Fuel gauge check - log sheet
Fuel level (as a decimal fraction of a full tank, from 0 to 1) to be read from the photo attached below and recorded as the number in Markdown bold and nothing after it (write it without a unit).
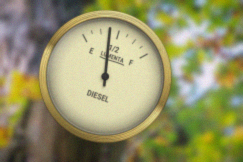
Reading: **0.375**
